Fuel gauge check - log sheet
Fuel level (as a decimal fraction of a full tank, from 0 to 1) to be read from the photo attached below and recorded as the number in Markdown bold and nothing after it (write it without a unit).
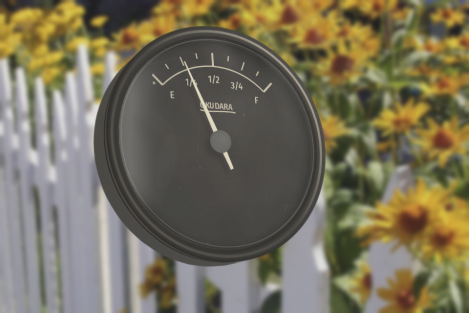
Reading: **0.25**
